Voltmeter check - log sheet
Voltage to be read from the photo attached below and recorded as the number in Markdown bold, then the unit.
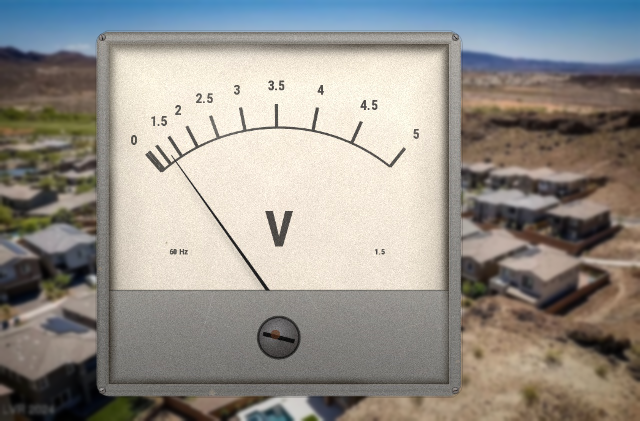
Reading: **1.25** V
